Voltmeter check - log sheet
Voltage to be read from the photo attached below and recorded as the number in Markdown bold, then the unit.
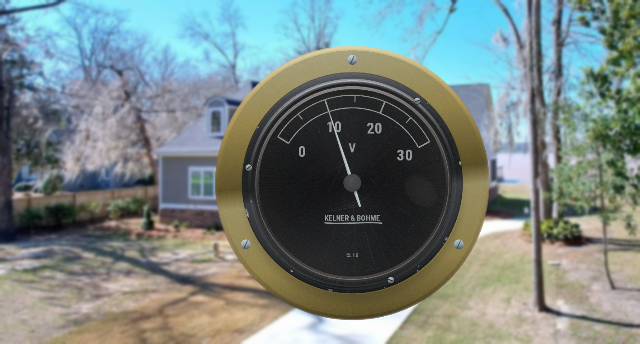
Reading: **10** V
